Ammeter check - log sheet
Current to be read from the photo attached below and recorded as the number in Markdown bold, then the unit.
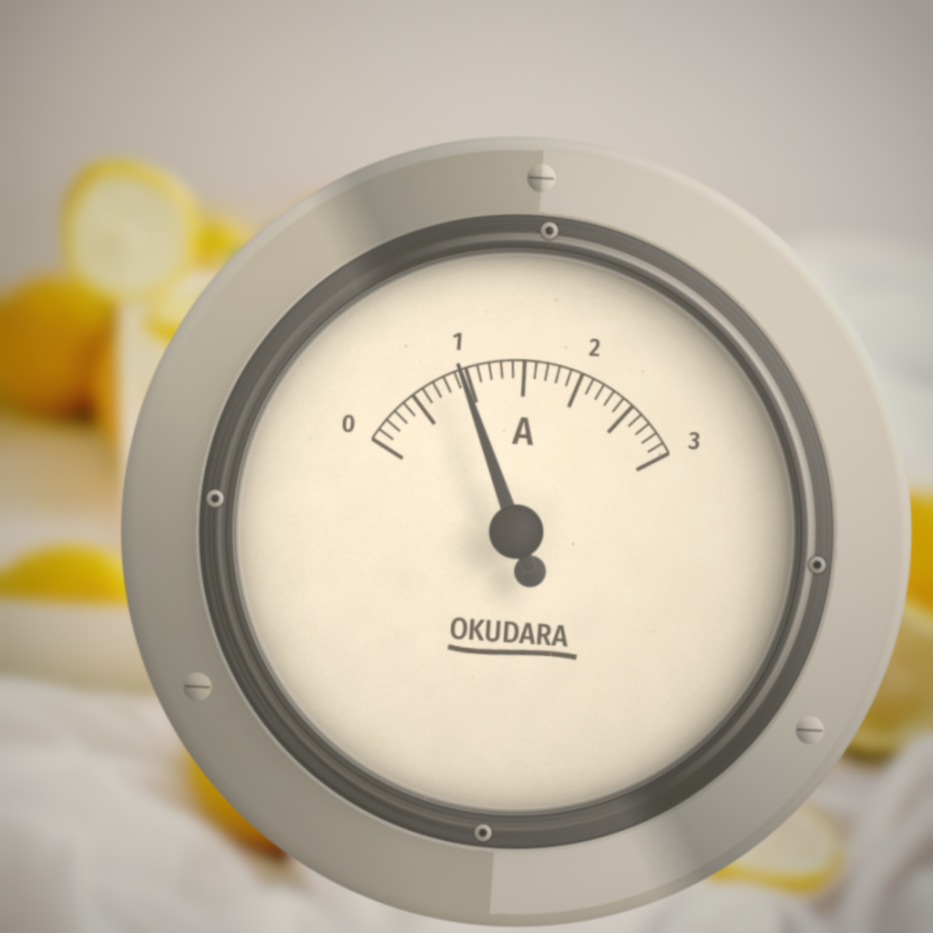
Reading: **0.95** A
